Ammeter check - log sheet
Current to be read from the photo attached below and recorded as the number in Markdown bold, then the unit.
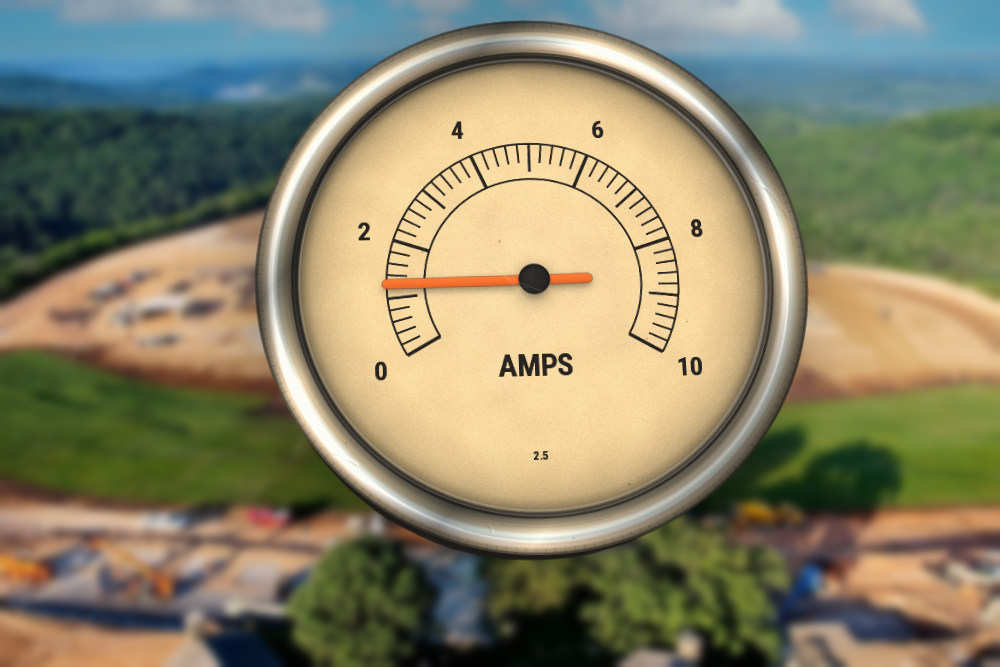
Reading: **1.2** A
